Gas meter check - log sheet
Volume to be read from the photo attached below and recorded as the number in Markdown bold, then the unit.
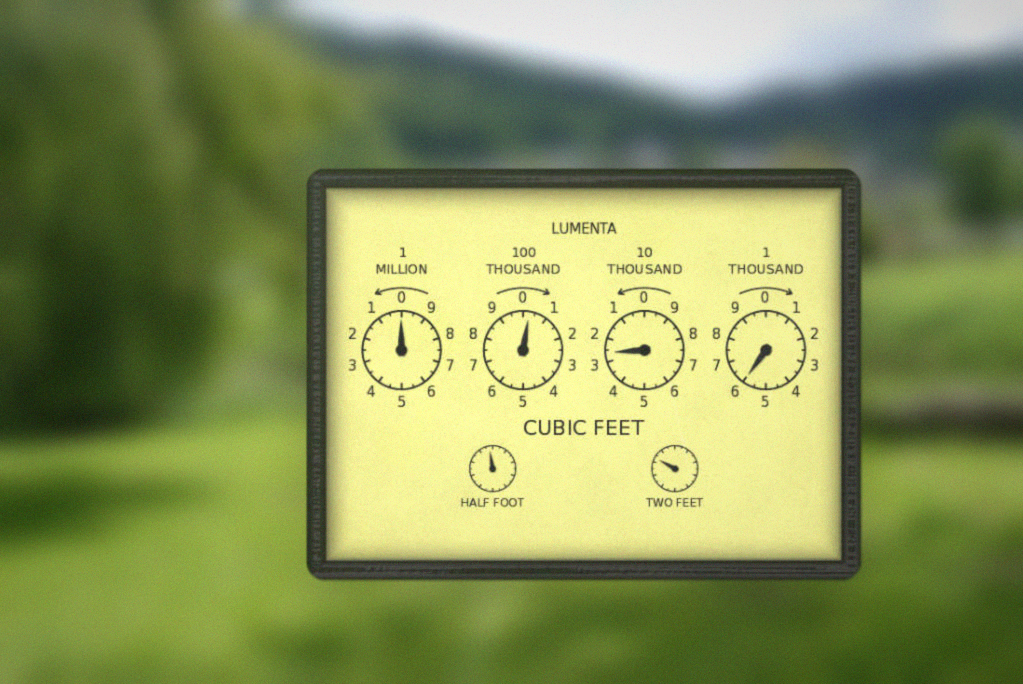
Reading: **2600** ft³
